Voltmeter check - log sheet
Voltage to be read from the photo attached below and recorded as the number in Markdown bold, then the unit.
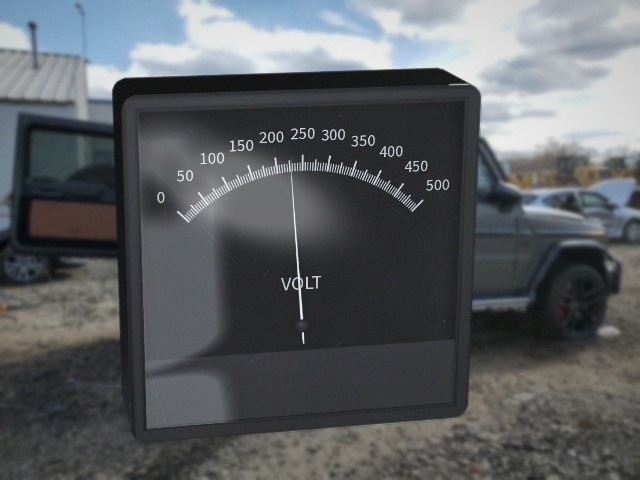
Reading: **225** V
